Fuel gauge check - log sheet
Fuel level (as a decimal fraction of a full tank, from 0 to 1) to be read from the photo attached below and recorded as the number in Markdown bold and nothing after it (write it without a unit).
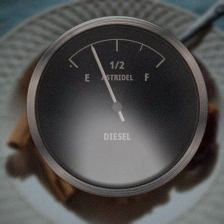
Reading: **0.25**
